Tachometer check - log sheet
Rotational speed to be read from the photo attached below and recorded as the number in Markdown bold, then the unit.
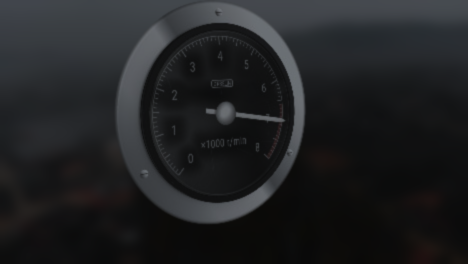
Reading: **7000** rpm
